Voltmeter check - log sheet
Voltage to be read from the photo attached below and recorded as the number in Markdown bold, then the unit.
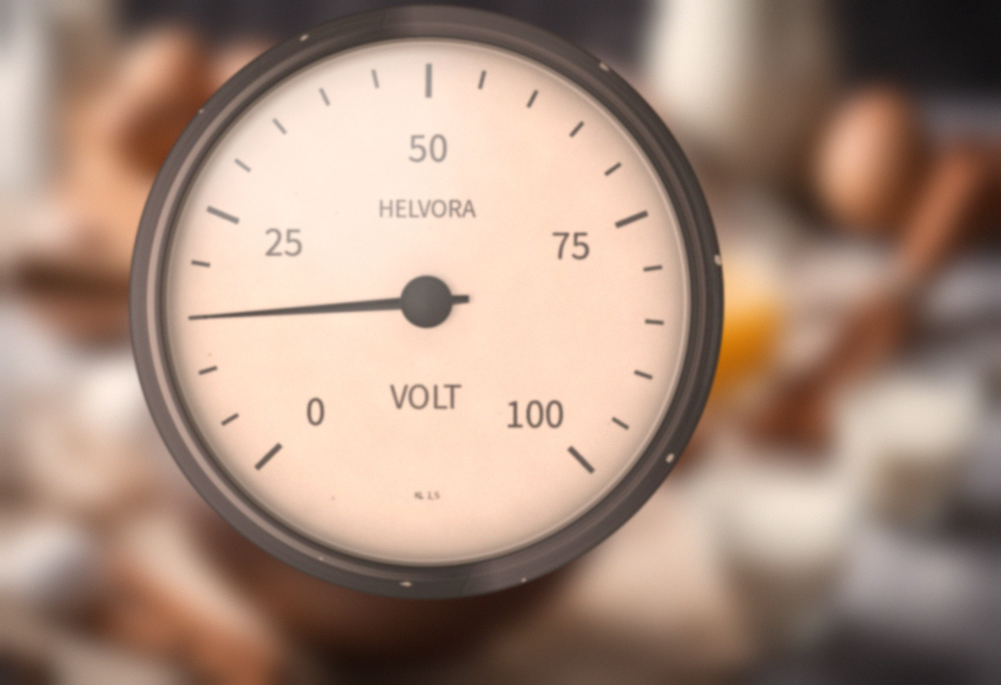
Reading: **15** V
